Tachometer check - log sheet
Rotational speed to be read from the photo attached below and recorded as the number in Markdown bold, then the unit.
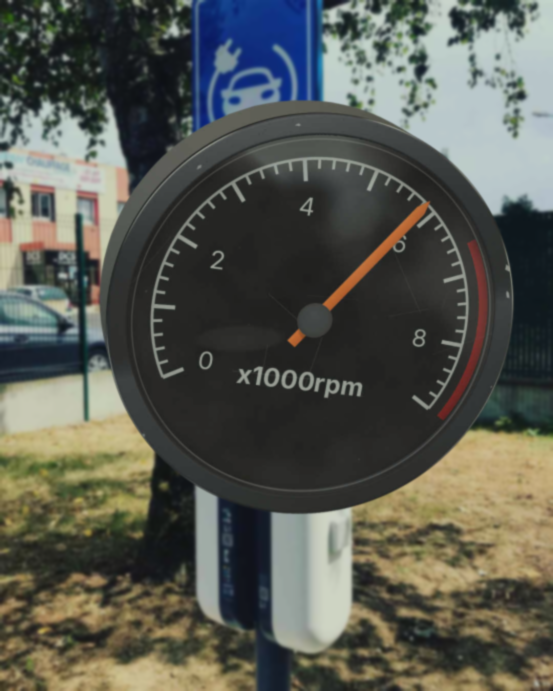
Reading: **5800** rpm
